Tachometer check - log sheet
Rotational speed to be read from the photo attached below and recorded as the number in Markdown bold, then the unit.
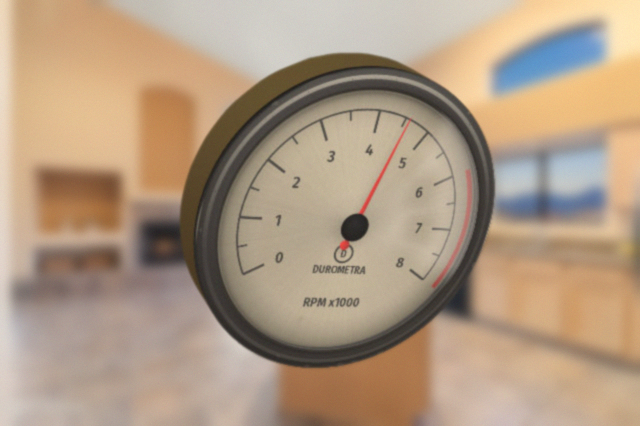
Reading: **4500** rpm
